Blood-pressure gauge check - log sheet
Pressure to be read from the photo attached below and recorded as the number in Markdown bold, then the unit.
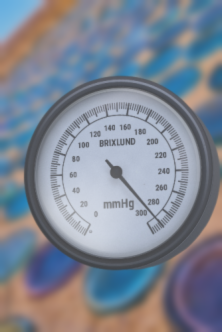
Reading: **290** mmHg
